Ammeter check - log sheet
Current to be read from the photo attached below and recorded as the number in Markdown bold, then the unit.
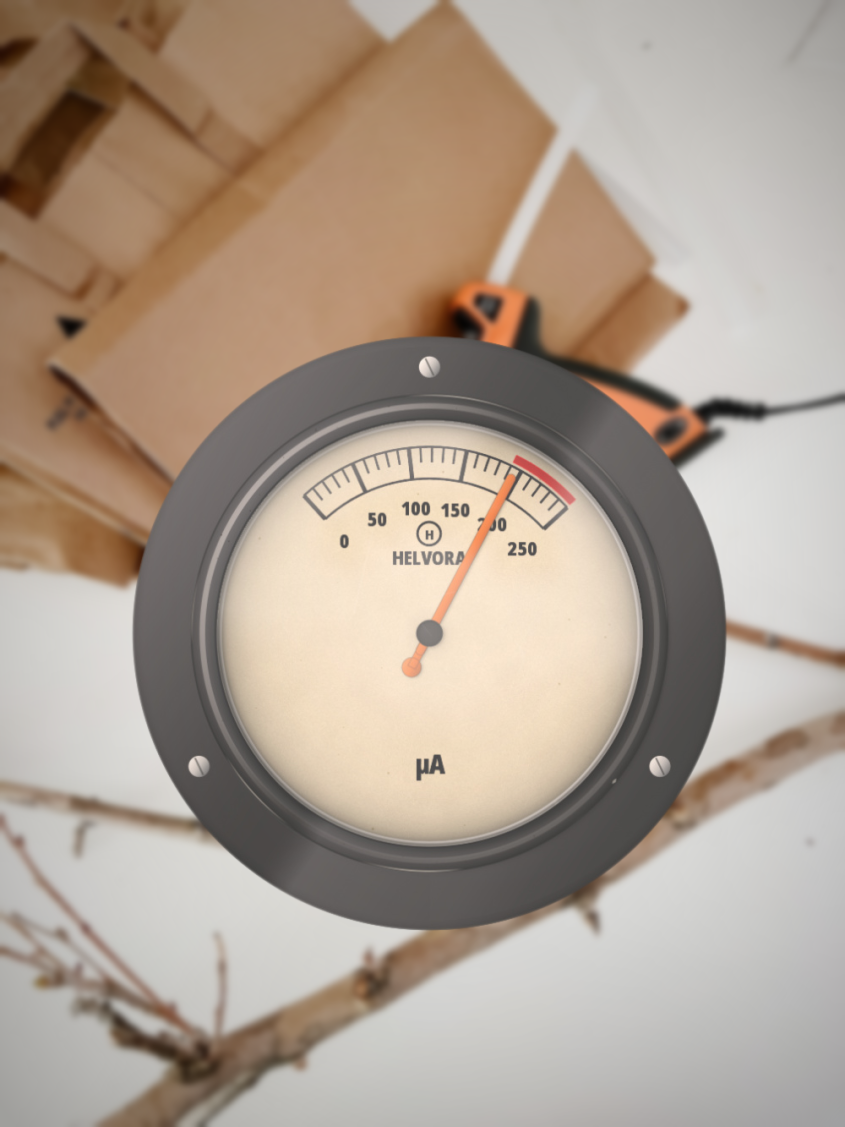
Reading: **195** µA
